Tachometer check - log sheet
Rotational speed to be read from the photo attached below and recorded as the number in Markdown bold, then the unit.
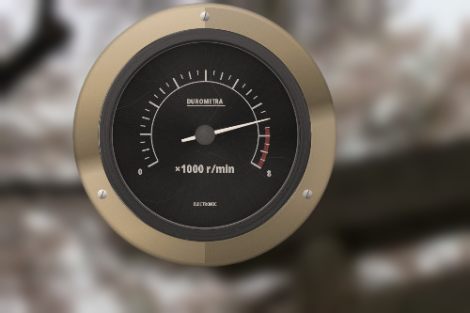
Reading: **6500** rpm
